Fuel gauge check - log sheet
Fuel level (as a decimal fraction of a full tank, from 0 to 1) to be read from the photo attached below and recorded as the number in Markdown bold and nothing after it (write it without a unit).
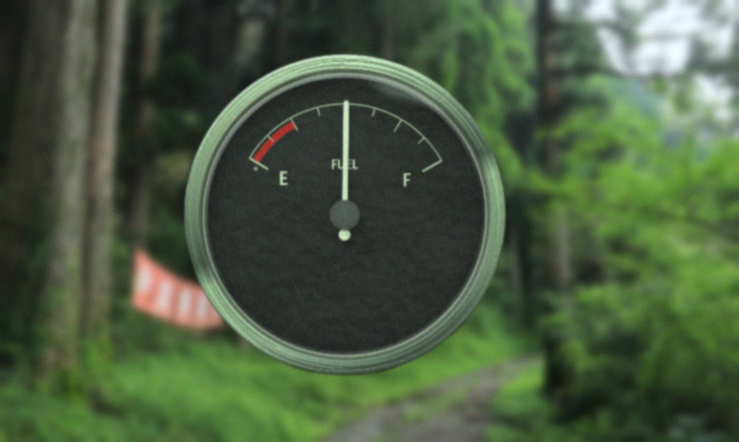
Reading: **0.5**
